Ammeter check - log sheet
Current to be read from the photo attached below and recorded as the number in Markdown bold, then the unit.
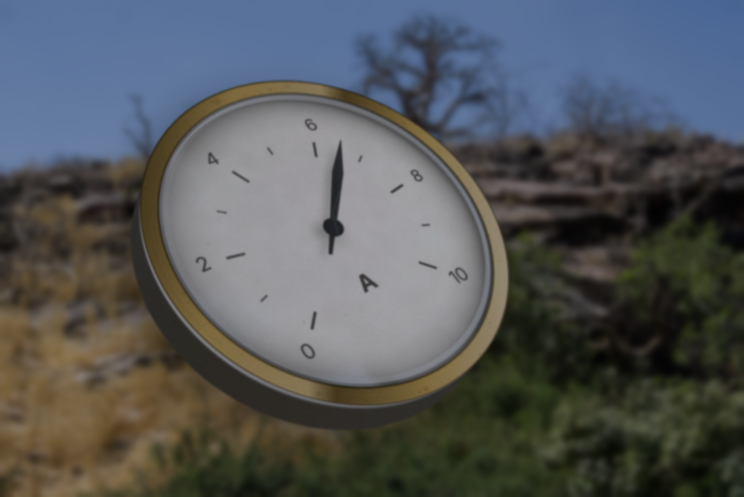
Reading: **6.5** A
